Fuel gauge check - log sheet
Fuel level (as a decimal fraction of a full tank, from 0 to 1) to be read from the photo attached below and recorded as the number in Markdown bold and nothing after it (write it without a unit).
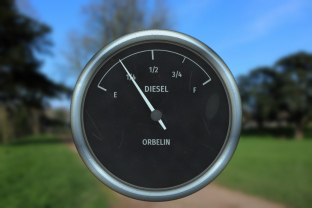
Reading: **0.25**
